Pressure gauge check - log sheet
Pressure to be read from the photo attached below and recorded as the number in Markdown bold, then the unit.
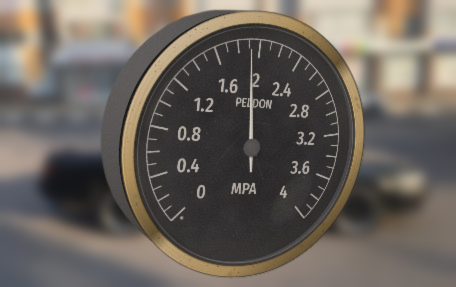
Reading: **1.9** MPa
